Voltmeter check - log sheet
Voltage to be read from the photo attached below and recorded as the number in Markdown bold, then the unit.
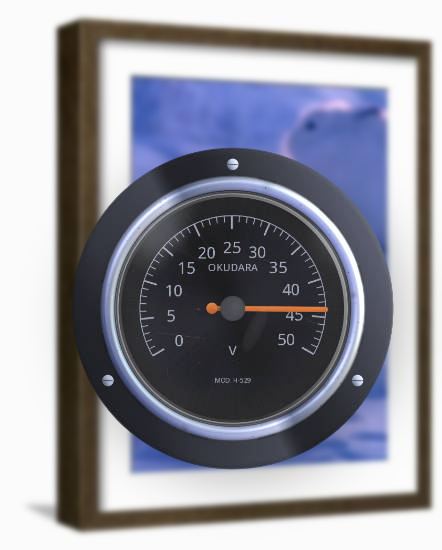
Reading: **44** V
